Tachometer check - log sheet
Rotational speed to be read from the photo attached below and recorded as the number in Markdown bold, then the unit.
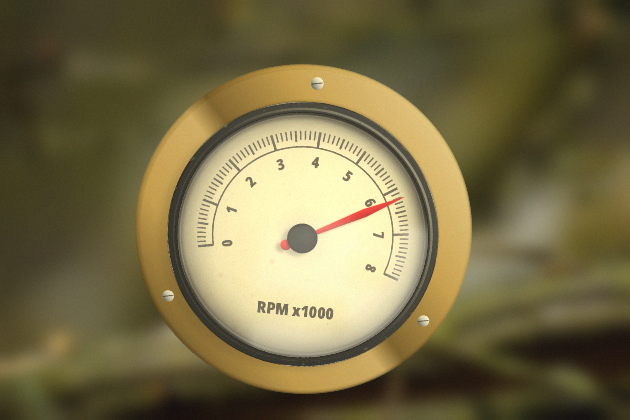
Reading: **6200** rpm
